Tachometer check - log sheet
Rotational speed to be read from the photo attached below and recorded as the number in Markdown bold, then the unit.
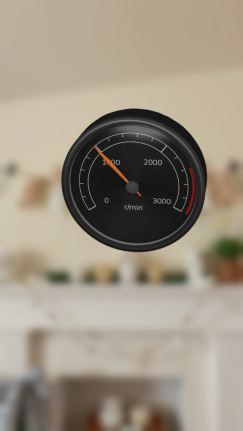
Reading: **1000** rpm
